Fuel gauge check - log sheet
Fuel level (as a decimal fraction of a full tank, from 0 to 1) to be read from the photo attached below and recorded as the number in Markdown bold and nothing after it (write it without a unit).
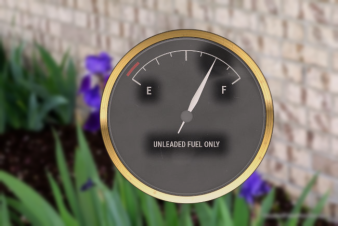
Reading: **0.75**
